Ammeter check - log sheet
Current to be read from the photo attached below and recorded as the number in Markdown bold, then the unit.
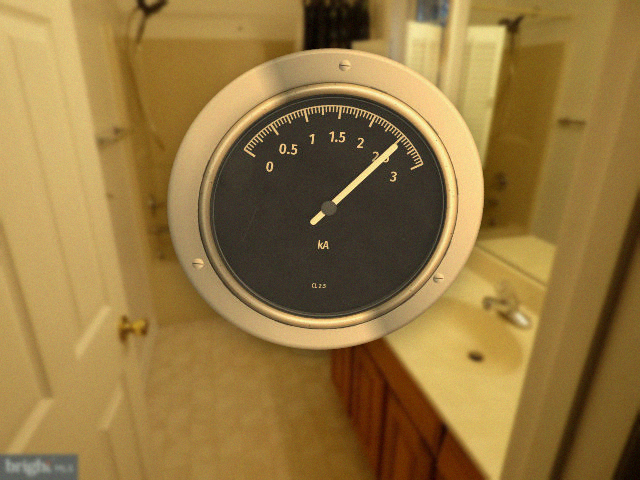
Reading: **2.5** kA
